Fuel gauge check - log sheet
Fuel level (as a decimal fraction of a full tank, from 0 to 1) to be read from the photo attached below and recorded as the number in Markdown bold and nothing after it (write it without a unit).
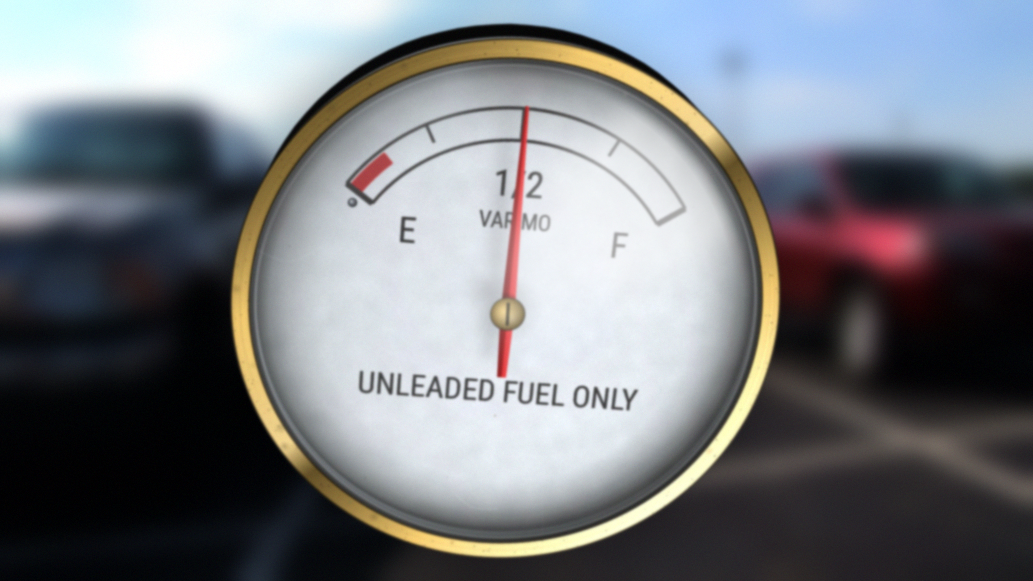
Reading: **0.5**
